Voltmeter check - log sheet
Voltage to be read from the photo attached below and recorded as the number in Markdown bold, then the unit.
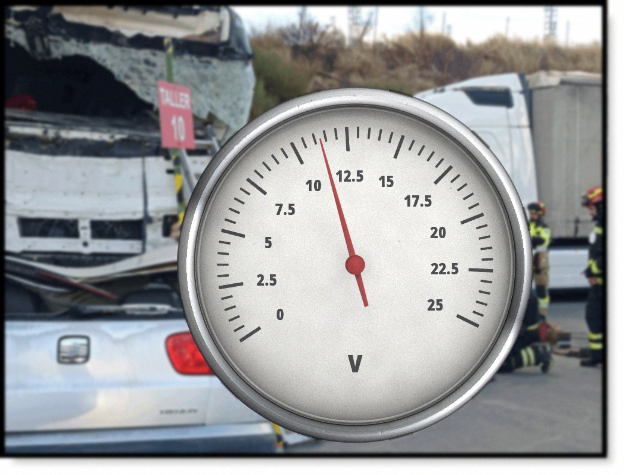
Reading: **11.25** V
